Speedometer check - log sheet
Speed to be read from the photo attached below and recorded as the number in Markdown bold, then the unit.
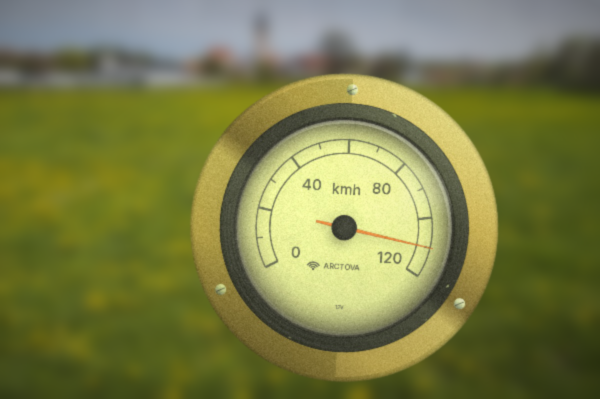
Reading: **110** km/h
